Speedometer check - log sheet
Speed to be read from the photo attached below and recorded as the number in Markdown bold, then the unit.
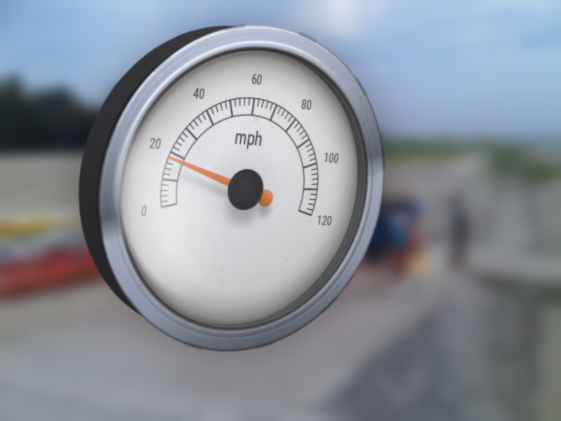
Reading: **18** mph
